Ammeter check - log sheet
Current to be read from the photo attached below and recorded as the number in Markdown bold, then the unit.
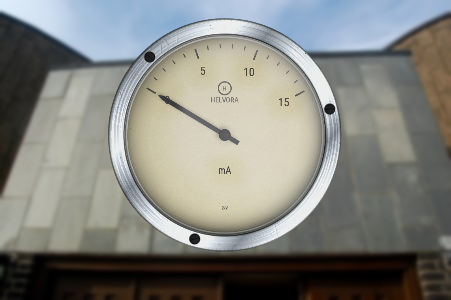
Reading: **0** mA
